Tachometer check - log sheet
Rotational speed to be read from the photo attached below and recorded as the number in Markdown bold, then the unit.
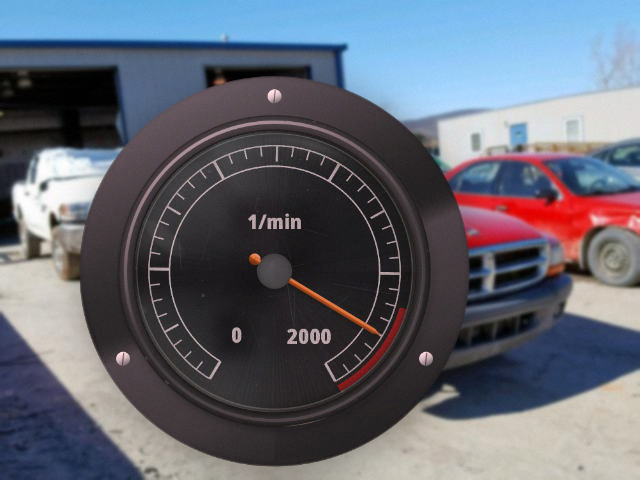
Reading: **1800** rpm
